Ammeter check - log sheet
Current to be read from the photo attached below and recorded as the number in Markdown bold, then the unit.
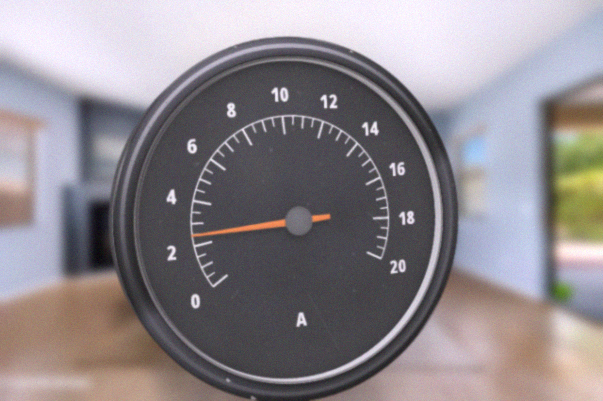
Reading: **2.5** A
